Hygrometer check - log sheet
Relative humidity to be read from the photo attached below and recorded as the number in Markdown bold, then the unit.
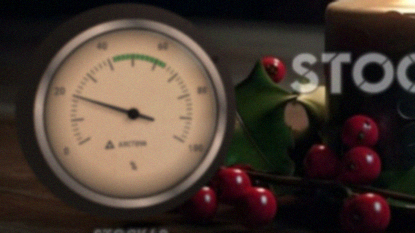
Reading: **20** %
